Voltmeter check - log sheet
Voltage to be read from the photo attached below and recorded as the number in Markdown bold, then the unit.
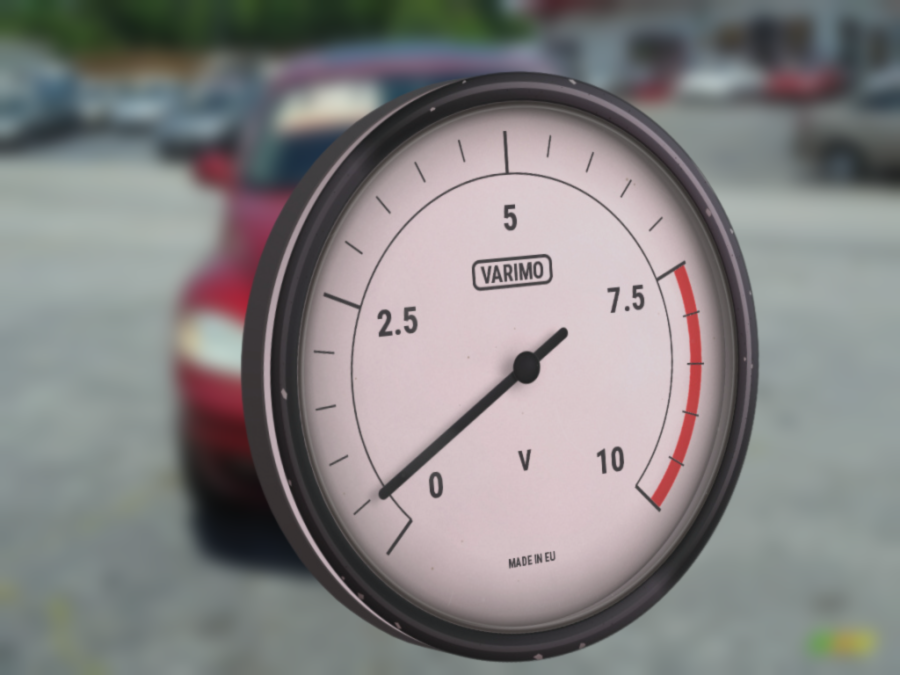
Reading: **0.5** V
